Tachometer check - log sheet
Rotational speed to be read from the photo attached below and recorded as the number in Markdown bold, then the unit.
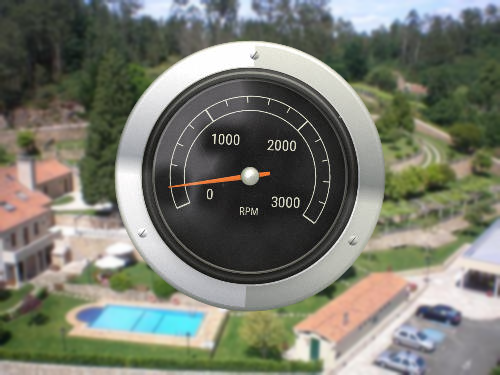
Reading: **200** rpm
